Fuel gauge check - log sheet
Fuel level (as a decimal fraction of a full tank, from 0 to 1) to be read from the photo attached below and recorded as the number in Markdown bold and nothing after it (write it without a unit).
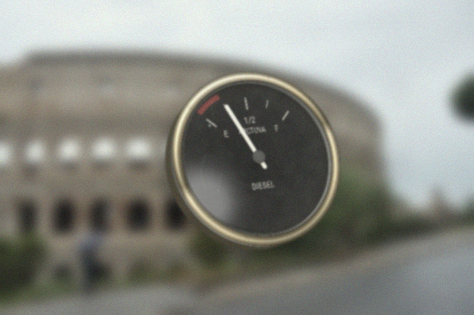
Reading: **0.25**
